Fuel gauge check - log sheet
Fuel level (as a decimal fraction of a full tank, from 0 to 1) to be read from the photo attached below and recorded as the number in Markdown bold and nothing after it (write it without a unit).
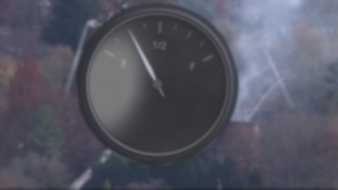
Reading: **0.25**
